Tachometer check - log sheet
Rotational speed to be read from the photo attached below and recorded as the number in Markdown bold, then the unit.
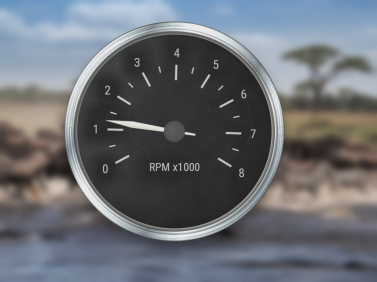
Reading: **1250** rpm
